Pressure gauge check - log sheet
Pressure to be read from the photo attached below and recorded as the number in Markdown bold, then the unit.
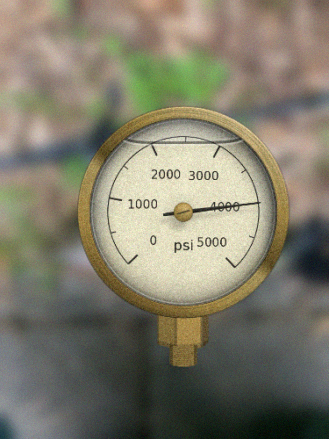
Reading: **4000** psi
